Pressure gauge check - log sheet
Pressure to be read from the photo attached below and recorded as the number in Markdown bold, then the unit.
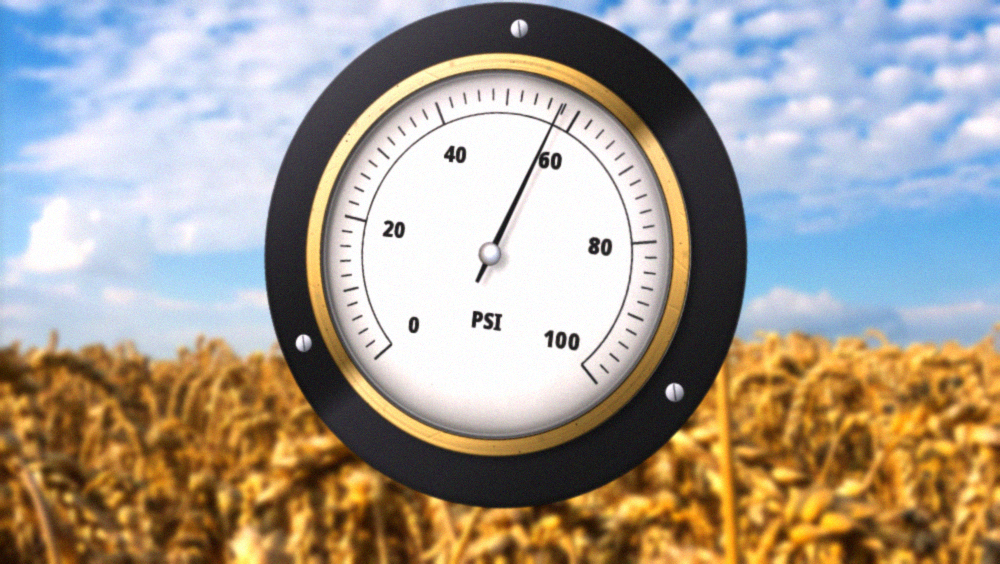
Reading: **58** psi
